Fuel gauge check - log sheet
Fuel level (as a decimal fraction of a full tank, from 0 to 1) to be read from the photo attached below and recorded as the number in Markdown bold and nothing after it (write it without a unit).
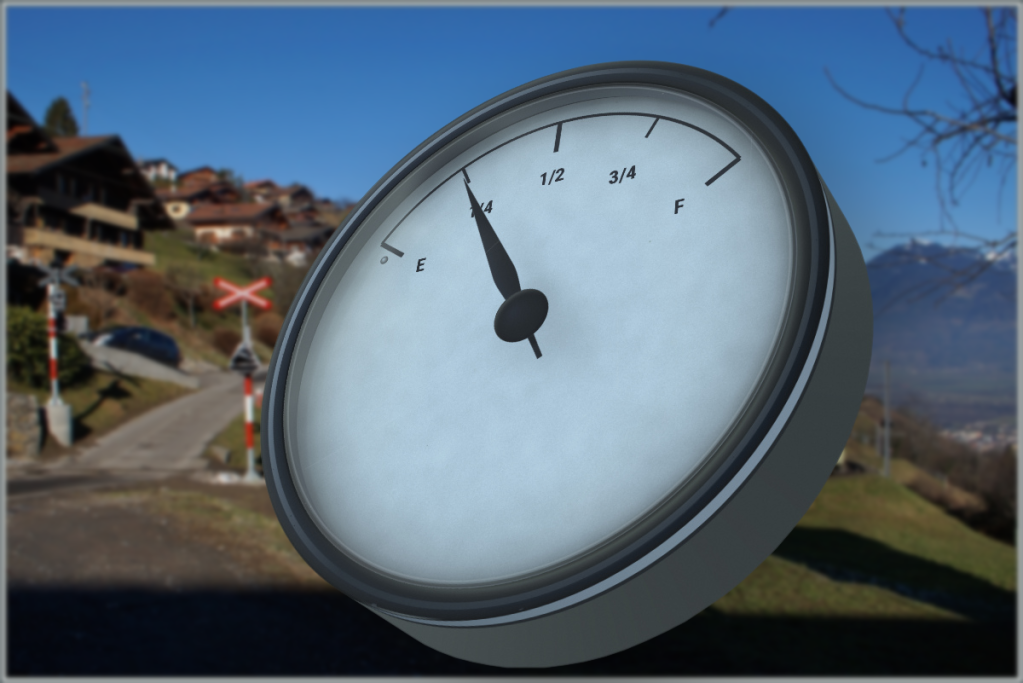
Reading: **0.25**
